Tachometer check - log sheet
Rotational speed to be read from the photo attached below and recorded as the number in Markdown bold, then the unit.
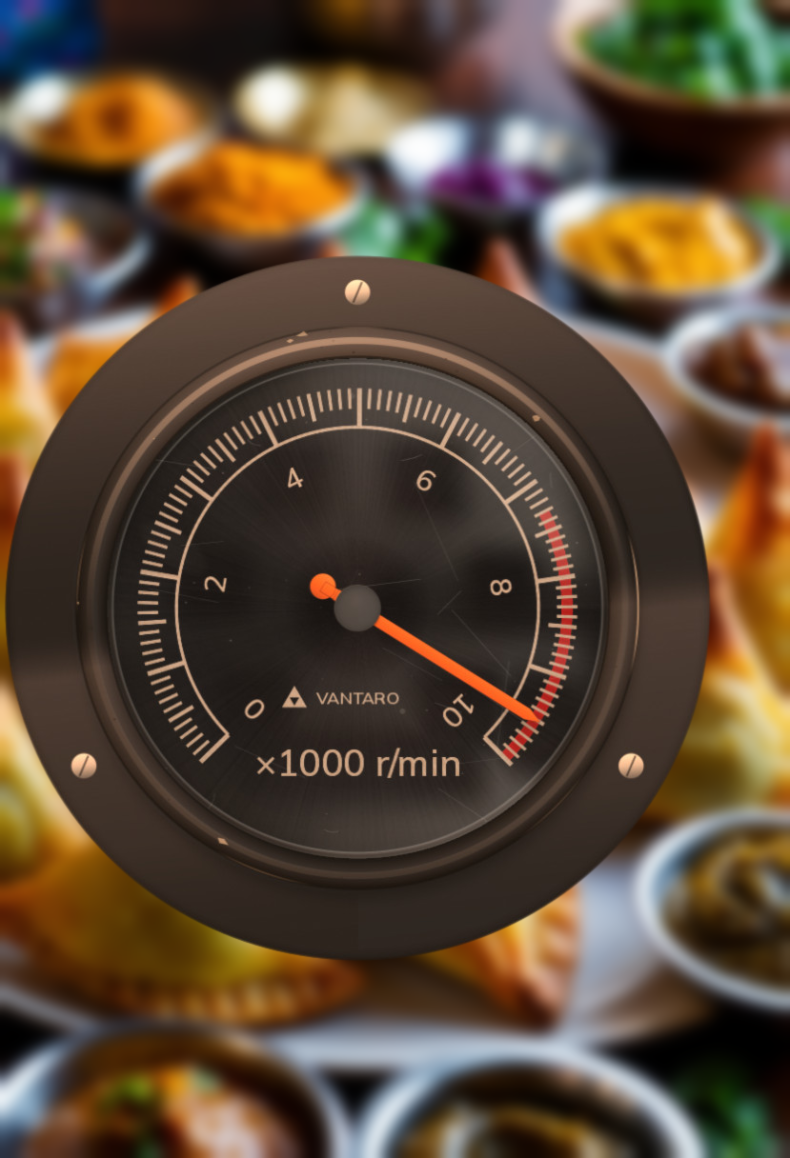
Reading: **9500** rpm
